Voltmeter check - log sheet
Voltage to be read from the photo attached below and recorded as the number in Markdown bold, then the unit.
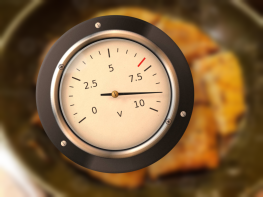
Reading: **9** V
